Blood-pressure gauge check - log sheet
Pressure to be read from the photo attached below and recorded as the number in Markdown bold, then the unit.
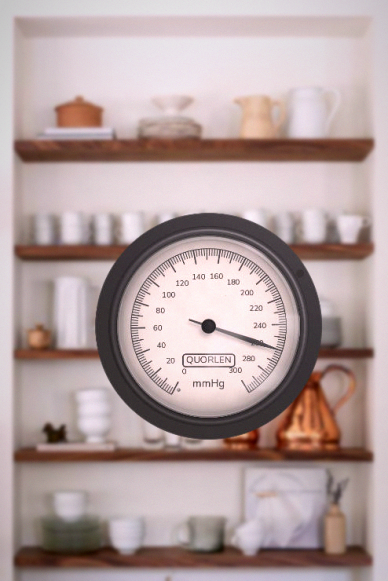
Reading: **260** mmHg
